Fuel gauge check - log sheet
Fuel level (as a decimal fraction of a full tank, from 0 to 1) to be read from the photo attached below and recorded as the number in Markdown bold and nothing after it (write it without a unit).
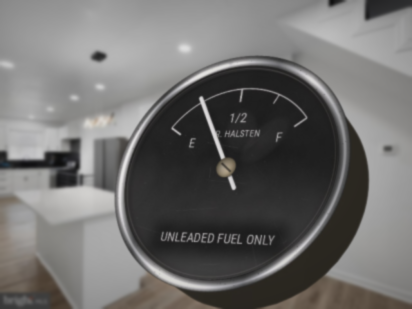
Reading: **0.25**
